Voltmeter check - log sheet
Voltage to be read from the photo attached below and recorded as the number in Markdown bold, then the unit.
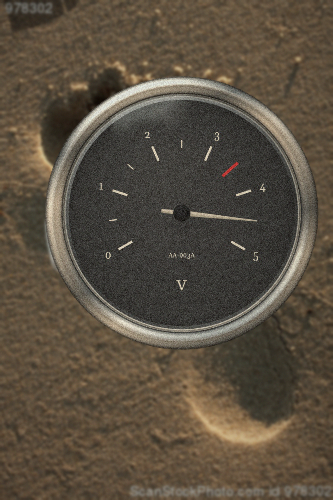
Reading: **4.5** V
